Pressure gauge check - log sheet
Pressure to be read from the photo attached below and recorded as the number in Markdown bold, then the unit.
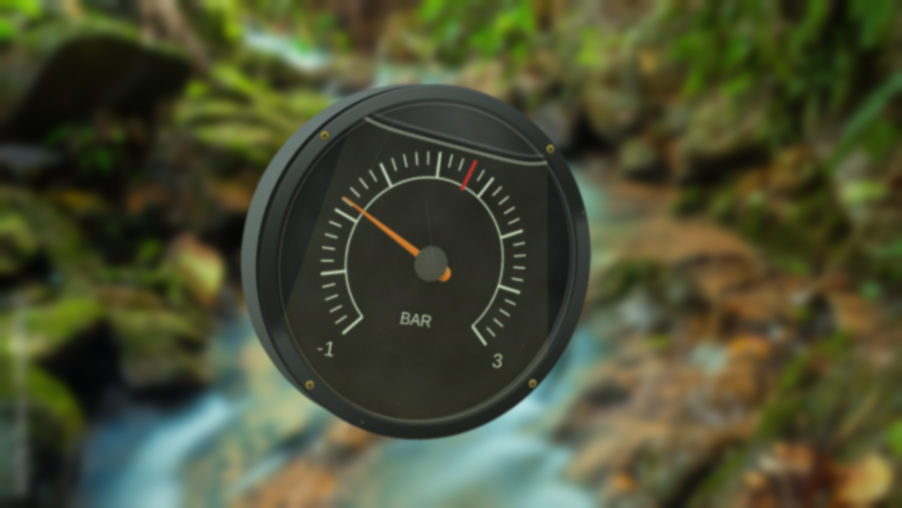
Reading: **0.1** bar
